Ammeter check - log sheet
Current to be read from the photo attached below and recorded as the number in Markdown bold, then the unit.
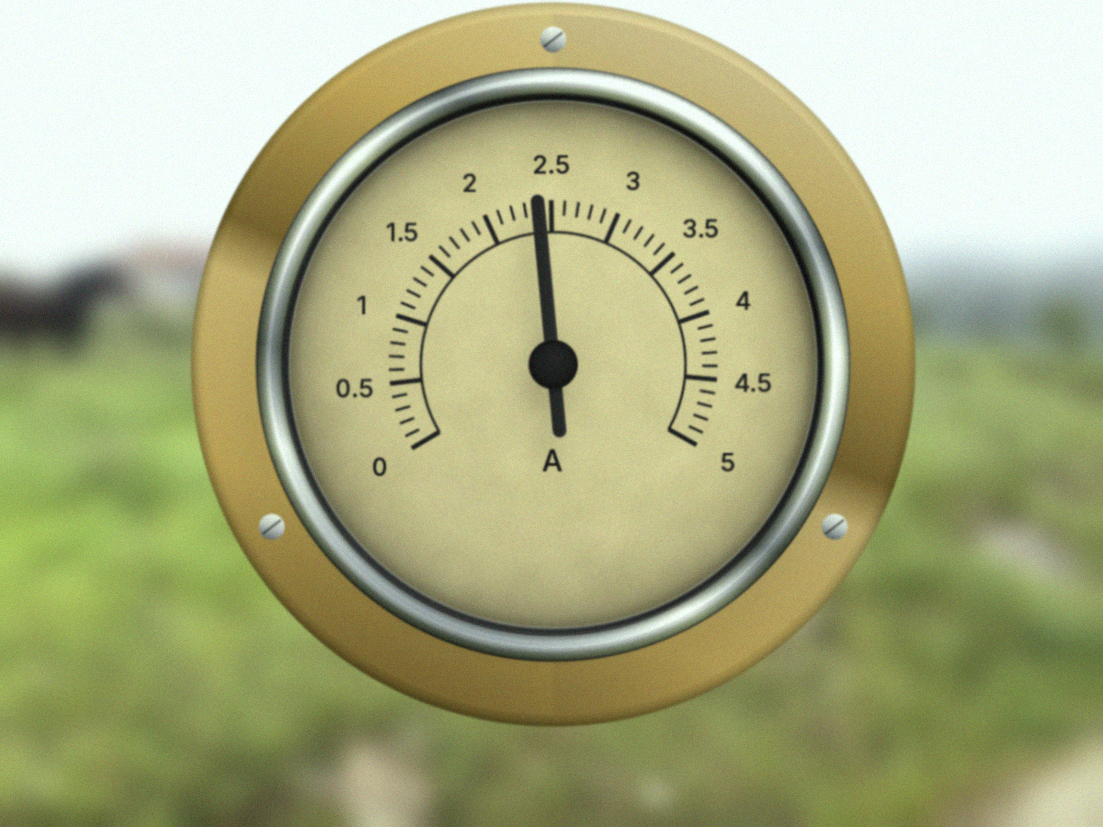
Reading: **2.4** A
